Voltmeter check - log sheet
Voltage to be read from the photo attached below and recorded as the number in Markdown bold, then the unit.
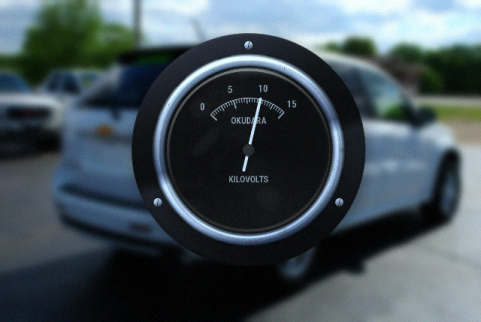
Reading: **10** kV
